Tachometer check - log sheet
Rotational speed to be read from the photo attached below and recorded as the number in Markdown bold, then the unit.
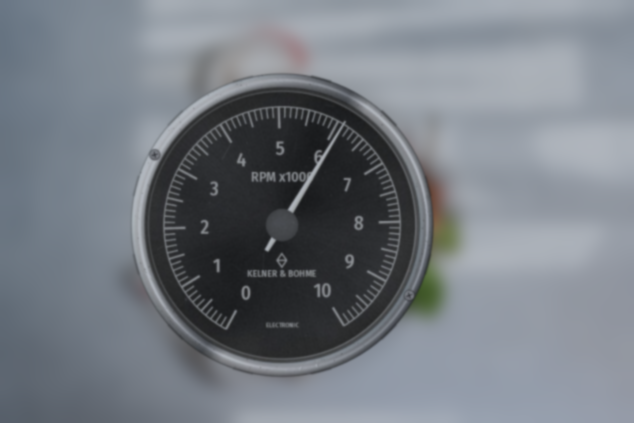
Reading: **6100** rpm
